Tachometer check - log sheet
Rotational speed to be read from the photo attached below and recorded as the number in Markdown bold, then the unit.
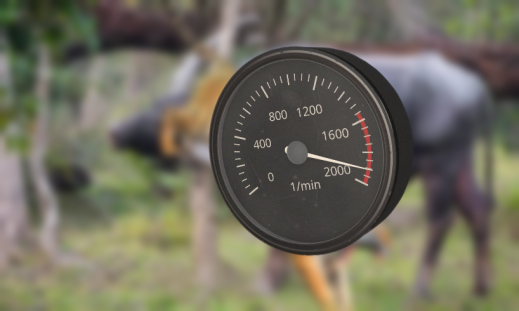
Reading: **1900** rpm
